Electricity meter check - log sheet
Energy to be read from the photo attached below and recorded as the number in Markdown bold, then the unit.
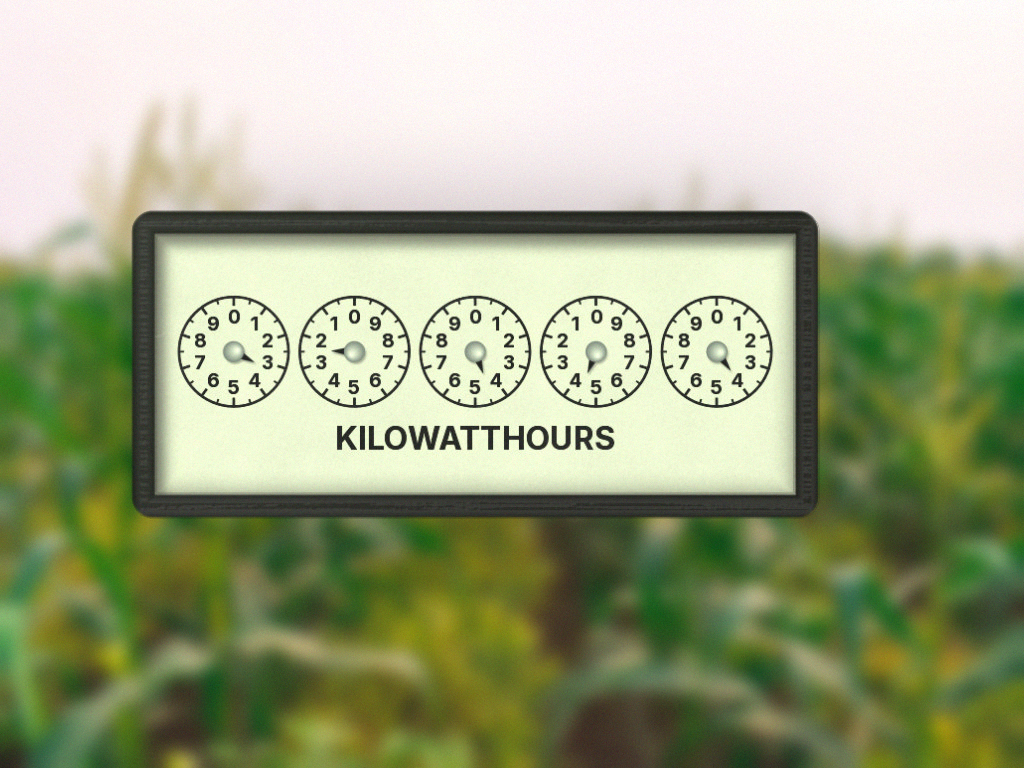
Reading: **32444** kWh
